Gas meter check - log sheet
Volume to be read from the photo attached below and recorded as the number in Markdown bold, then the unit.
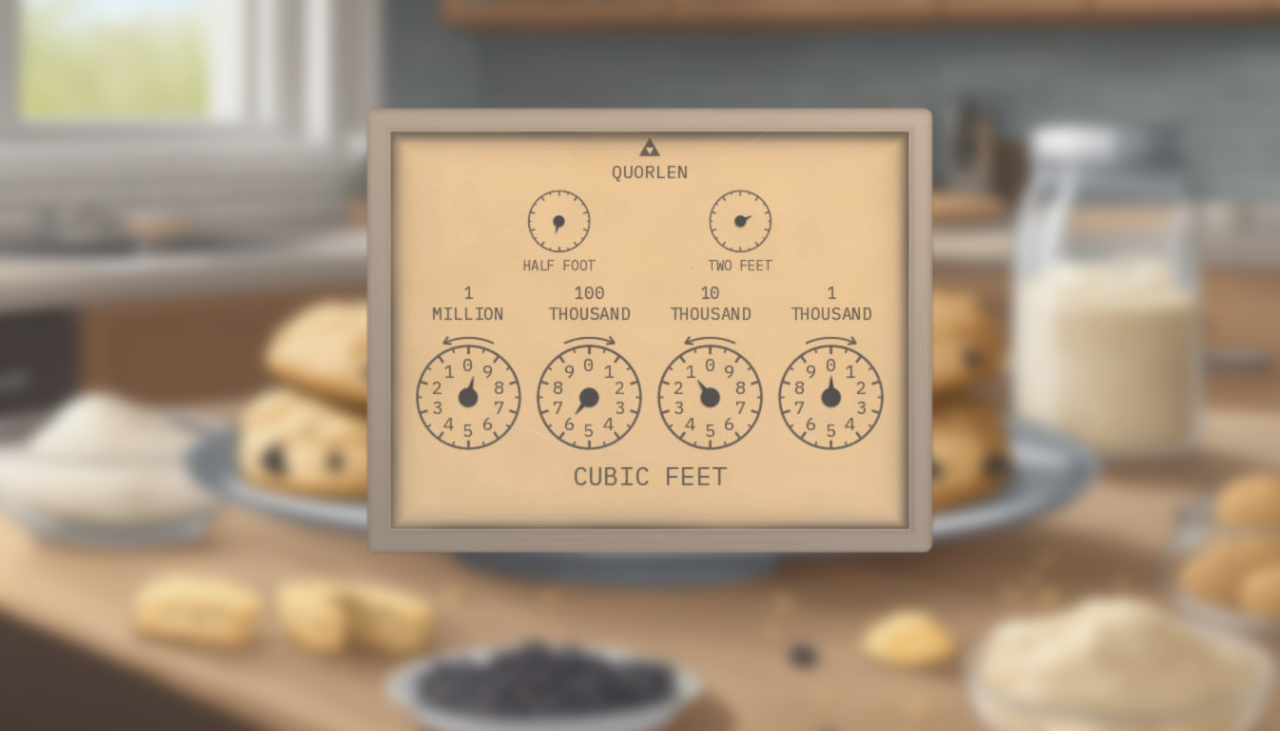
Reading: **961000** ft³
